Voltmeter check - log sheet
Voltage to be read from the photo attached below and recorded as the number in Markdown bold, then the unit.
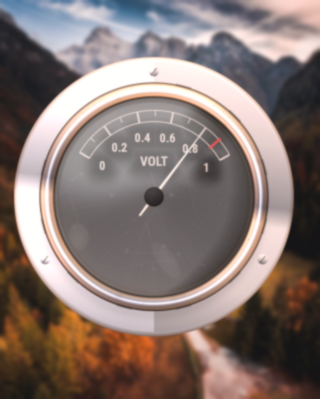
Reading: **0.8** V
